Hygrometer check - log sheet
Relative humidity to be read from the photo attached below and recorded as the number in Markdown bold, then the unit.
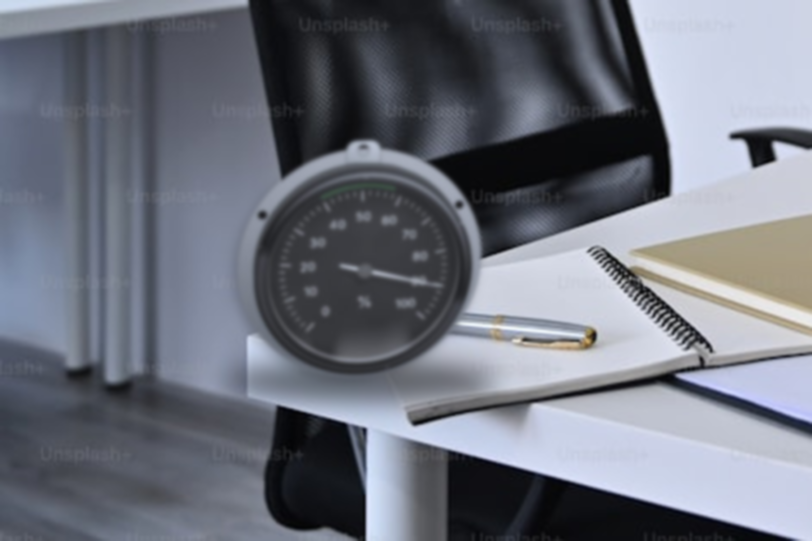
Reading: **90** %
